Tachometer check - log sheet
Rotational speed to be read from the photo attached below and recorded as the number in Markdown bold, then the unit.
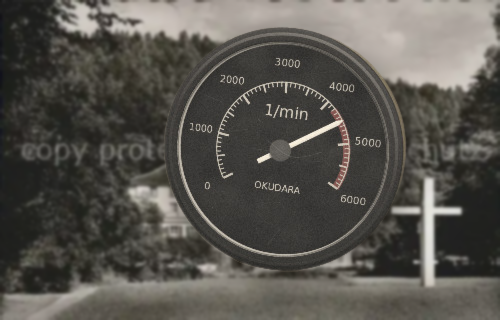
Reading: **4500** rpm
